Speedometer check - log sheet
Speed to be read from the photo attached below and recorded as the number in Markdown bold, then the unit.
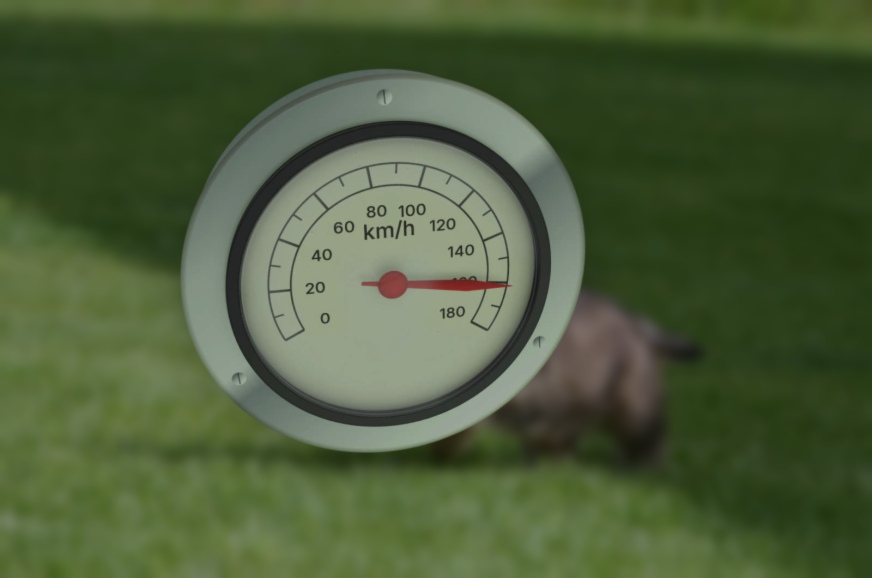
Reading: **160** km/h
